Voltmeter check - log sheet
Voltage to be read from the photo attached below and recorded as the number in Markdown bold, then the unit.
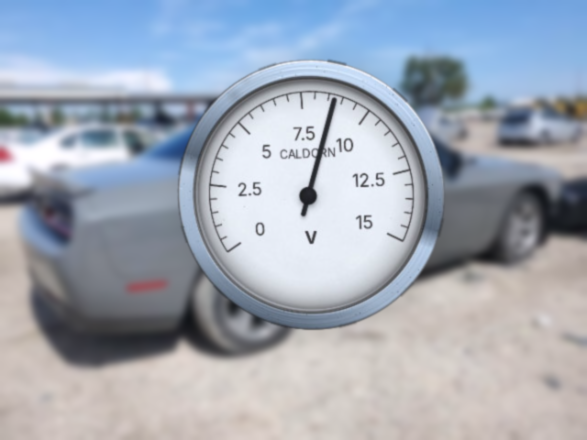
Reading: **8.75** V
